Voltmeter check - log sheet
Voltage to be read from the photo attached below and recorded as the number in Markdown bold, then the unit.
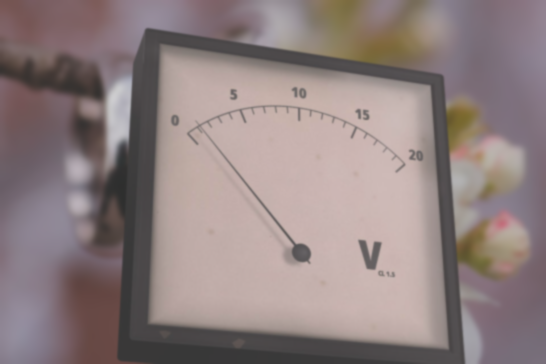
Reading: **1** V
